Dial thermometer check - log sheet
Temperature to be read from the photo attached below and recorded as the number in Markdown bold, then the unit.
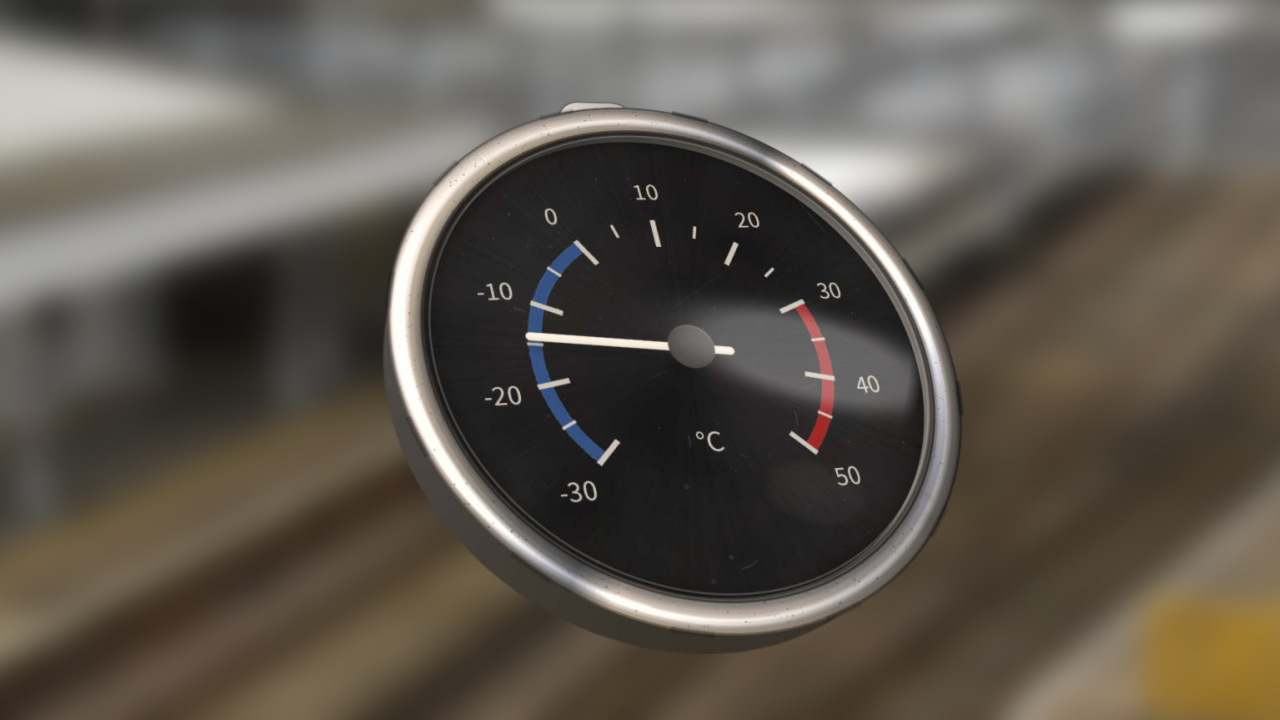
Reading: **-15** °C
